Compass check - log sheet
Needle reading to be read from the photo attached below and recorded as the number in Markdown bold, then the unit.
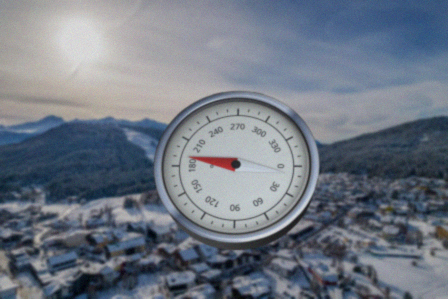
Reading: **190** °
